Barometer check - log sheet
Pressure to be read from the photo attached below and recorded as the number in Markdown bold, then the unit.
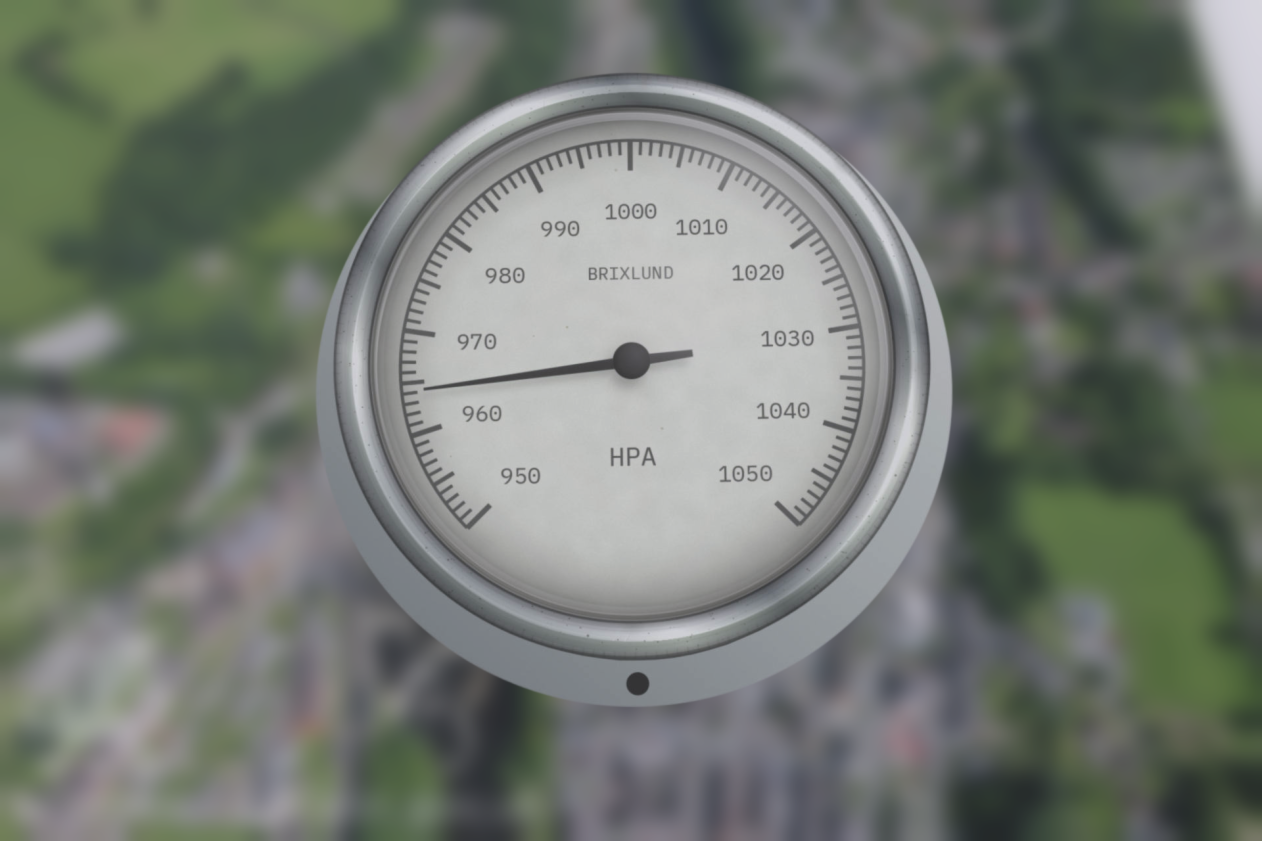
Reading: **964** hPa
